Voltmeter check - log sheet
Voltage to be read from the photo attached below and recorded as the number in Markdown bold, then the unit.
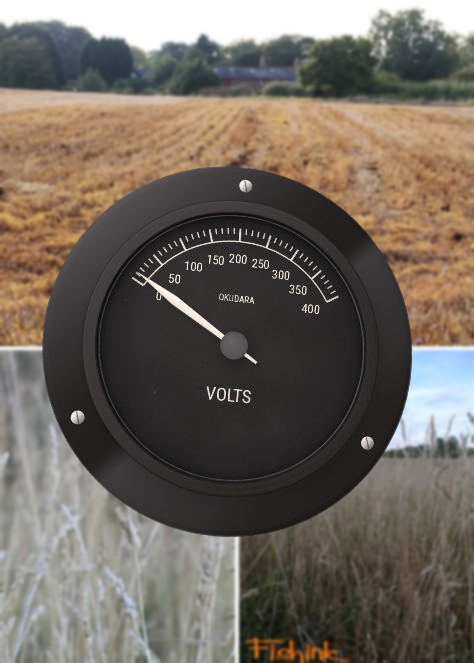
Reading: **10** V
